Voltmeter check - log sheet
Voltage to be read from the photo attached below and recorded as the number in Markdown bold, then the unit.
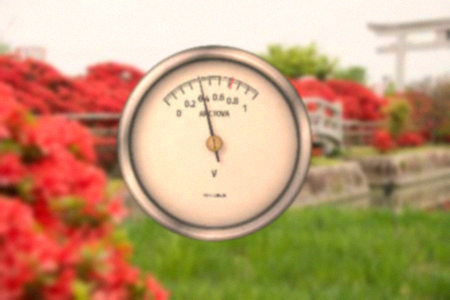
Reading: **0.4** V
